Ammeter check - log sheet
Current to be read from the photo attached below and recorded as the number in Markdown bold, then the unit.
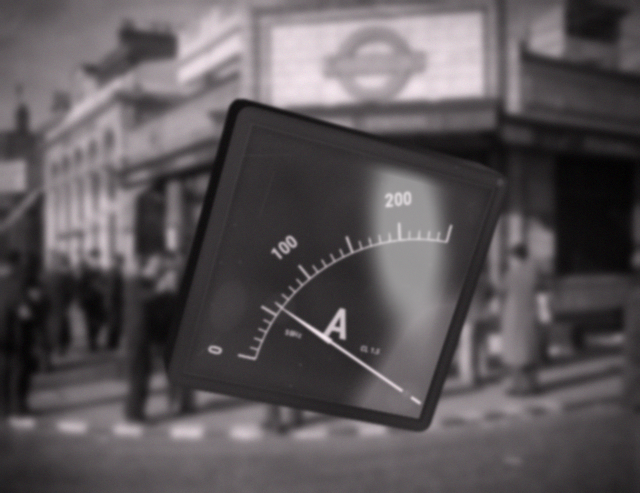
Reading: **60** A
